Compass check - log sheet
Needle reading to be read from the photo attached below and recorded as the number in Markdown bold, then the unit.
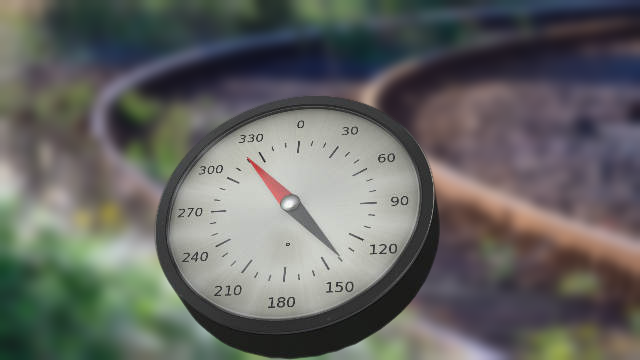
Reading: **320** °
